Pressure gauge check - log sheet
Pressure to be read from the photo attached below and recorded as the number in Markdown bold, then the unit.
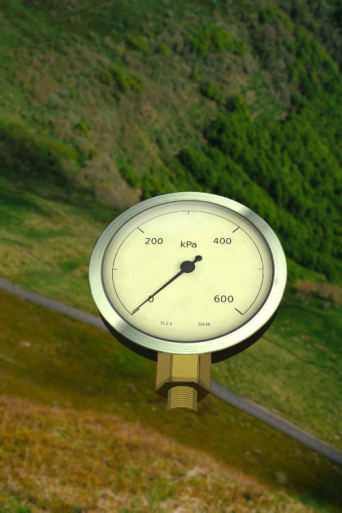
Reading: **0** kPa
